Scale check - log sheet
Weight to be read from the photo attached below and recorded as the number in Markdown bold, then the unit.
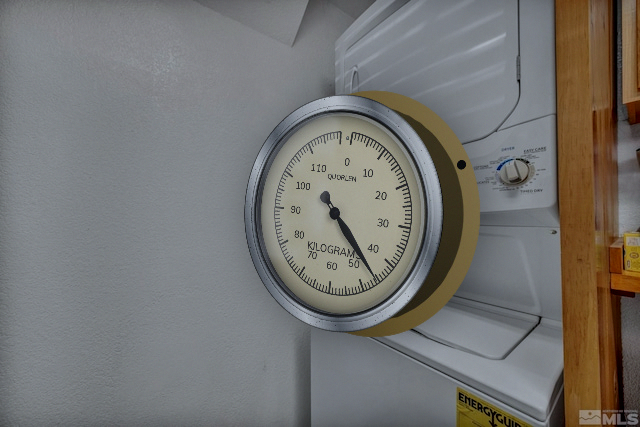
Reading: **45** kg
